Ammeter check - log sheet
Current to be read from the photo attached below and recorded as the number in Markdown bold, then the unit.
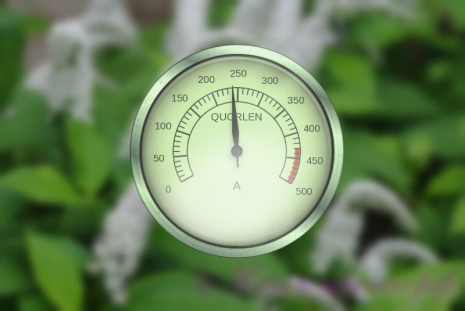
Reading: **240** A
